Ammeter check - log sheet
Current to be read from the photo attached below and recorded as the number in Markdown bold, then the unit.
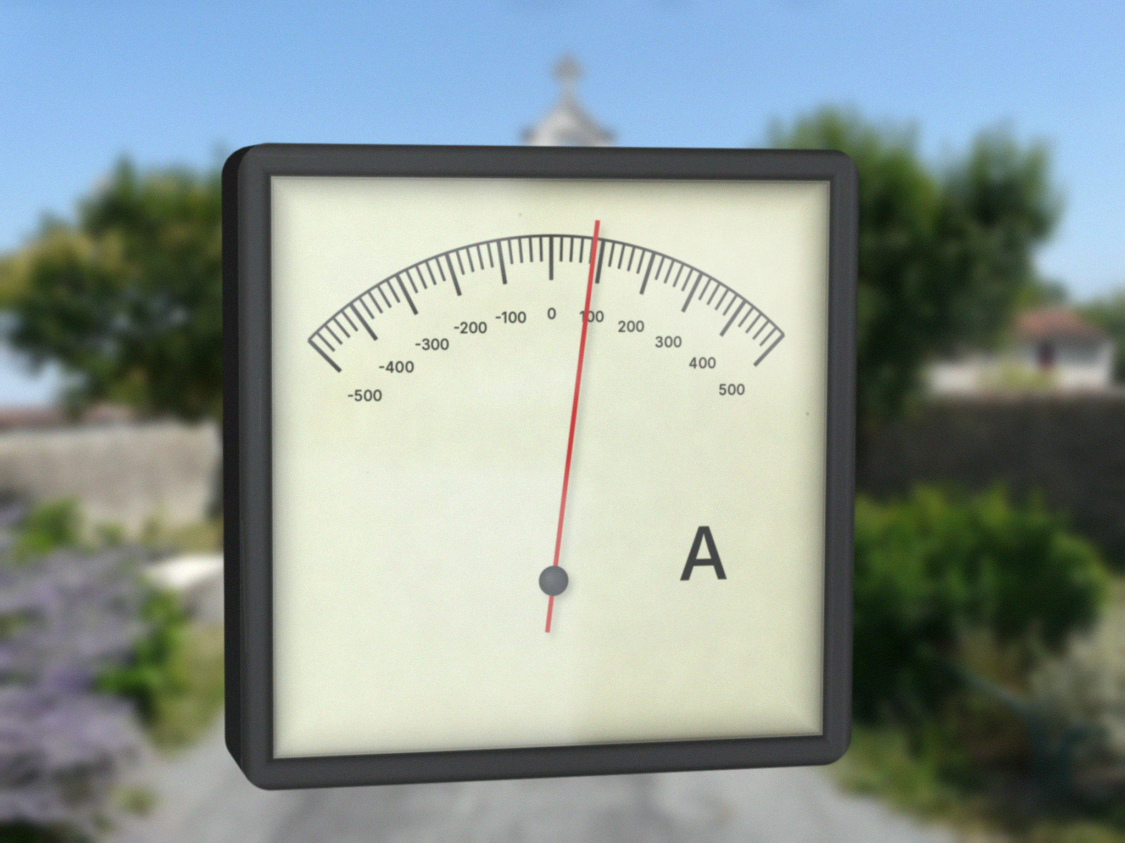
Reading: **80** A
